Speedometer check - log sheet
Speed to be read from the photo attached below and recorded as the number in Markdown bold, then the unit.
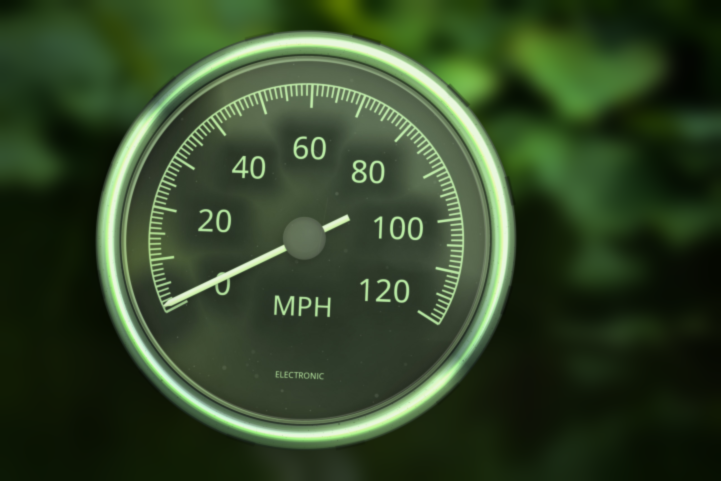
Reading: **1** mph
